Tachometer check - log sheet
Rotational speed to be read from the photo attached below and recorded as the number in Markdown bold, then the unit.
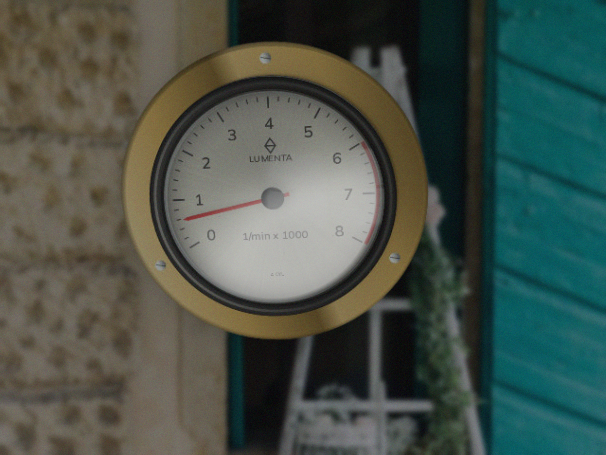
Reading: **600** rpm
